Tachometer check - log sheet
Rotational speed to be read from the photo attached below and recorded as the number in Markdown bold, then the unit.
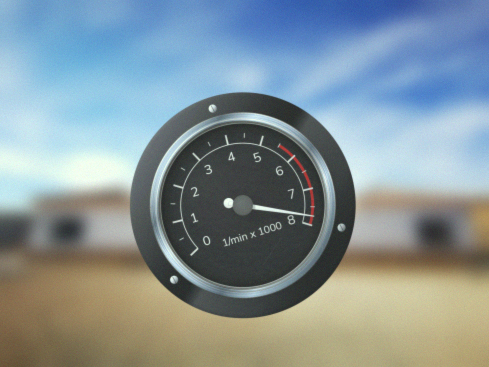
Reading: **7750** rpm
